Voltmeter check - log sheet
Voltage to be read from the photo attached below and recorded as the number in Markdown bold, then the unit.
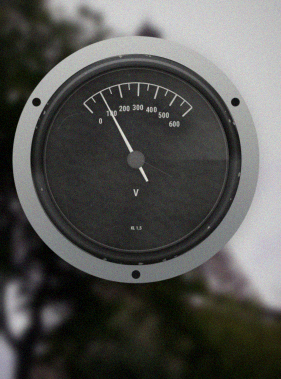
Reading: **100** V
